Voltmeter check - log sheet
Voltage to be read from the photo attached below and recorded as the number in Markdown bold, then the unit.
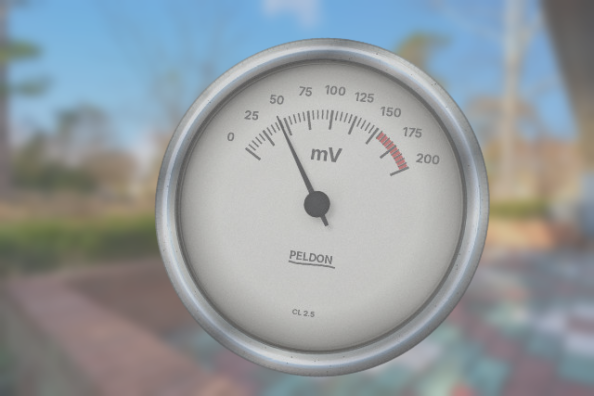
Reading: **45** mV
